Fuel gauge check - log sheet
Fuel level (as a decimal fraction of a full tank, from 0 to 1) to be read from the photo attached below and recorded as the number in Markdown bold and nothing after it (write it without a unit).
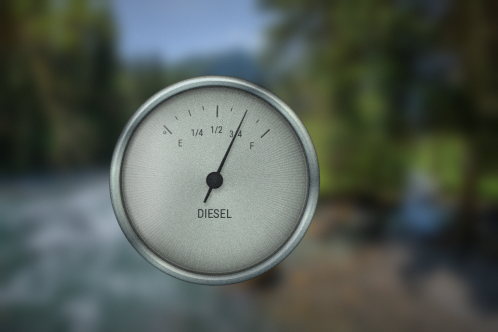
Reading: **0.75**
